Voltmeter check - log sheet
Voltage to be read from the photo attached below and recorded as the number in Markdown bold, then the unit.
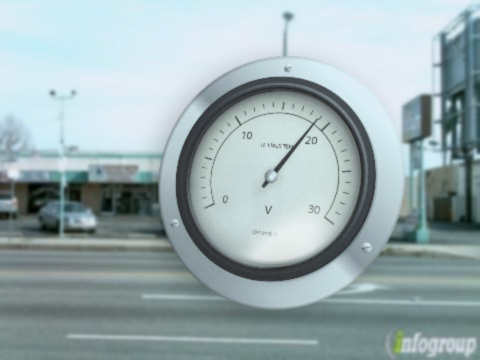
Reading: **19** V
